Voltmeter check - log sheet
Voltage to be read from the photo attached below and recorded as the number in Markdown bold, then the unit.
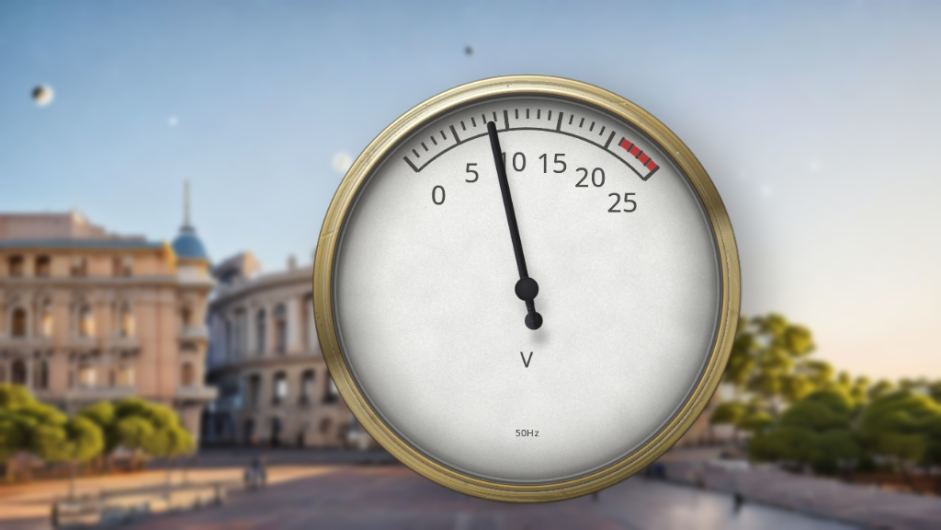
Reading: **8.5** V
